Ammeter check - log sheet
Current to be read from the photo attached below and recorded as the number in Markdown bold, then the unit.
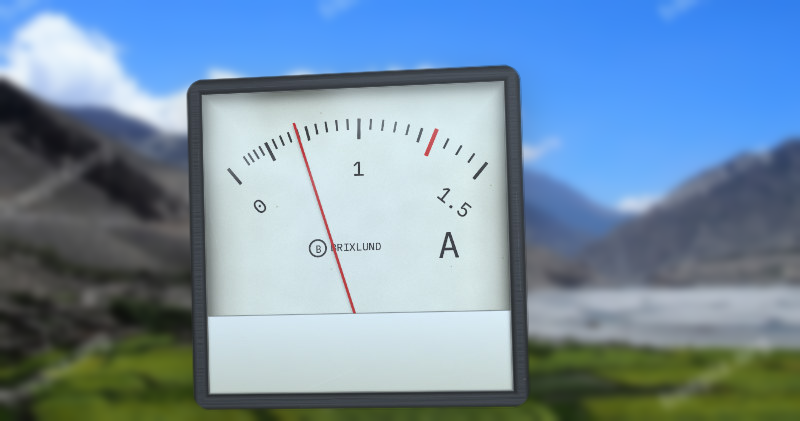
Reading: **0.7** A
